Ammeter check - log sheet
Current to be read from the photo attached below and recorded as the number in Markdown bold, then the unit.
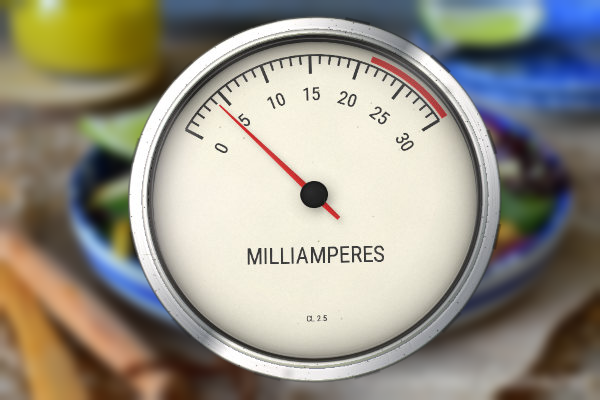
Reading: **4** mA
